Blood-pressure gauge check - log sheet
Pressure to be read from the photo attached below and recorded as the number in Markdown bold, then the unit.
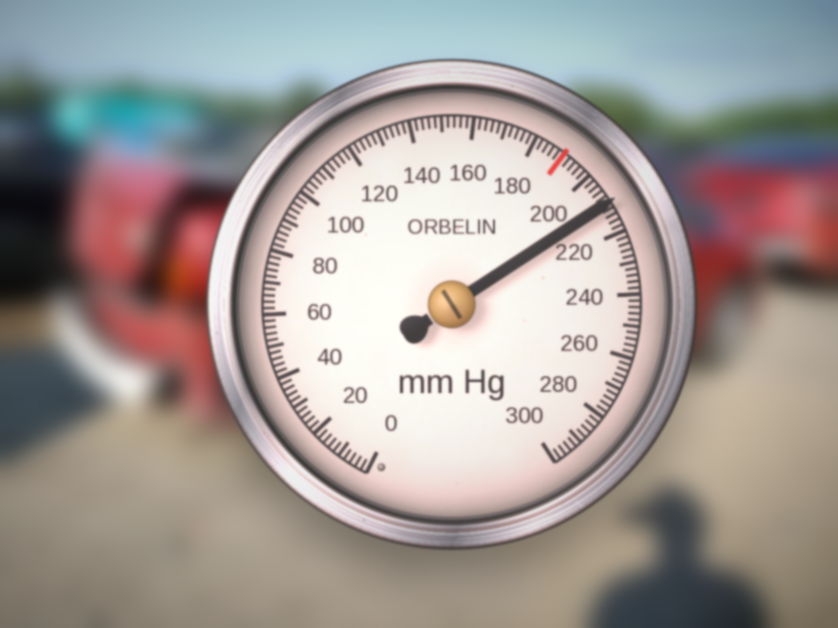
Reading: **210** mmHg
